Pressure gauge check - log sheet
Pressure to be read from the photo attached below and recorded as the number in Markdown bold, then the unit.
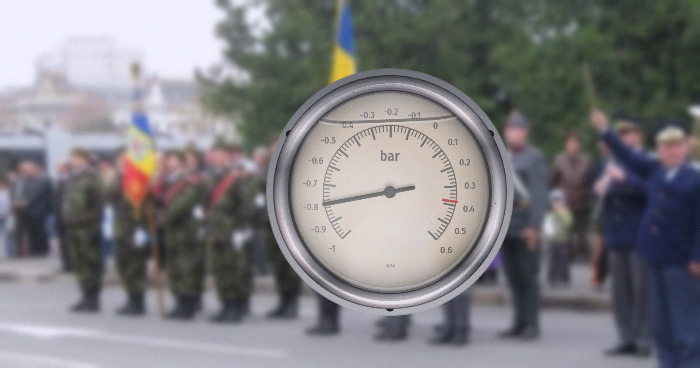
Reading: **-0.8** bar
